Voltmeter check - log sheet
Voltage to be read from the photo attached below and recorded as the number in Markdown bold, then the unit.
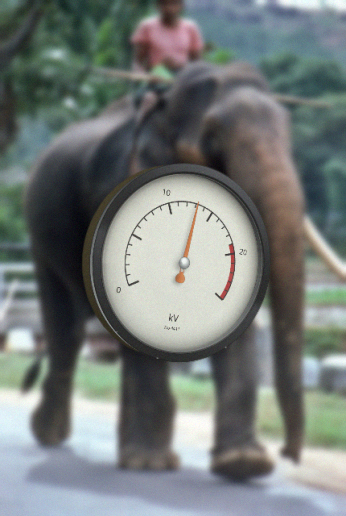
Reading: **13** kV
